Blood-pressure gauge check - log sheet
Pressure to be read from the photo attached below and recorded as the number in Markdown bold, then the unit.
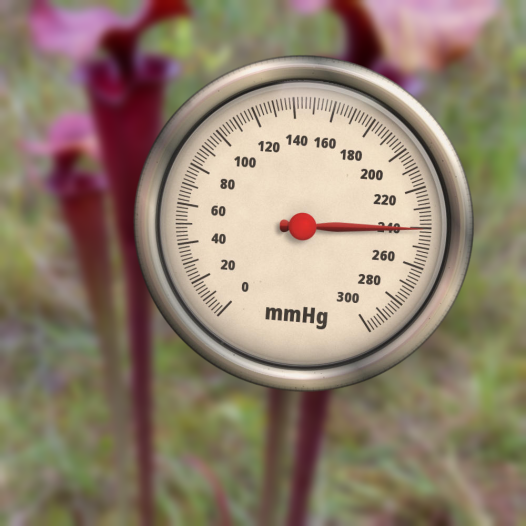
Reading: **240** mmHg
